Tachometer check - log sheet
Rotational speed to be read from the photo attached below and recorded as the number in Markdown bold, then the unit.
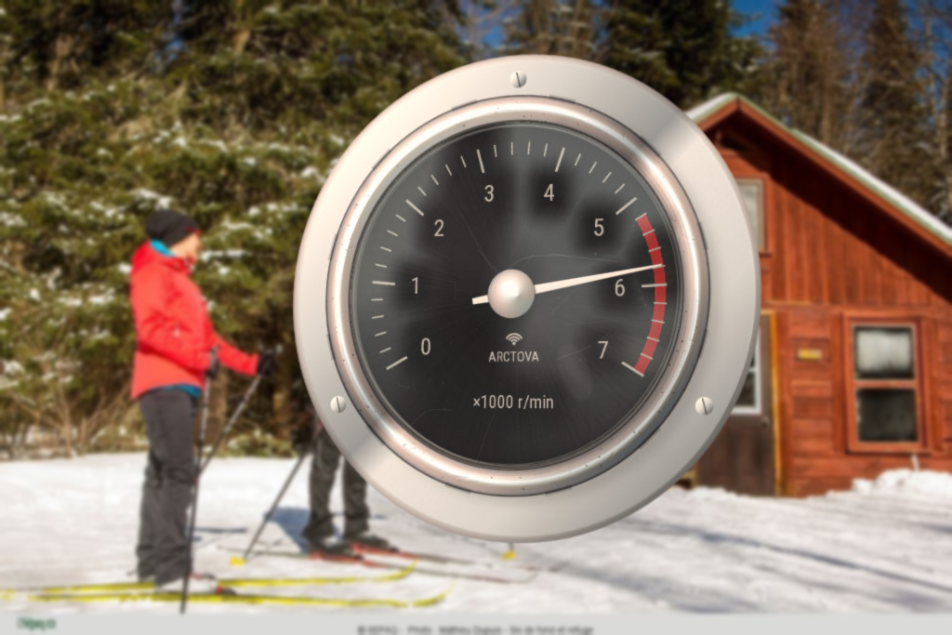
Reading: **5800** rpm
